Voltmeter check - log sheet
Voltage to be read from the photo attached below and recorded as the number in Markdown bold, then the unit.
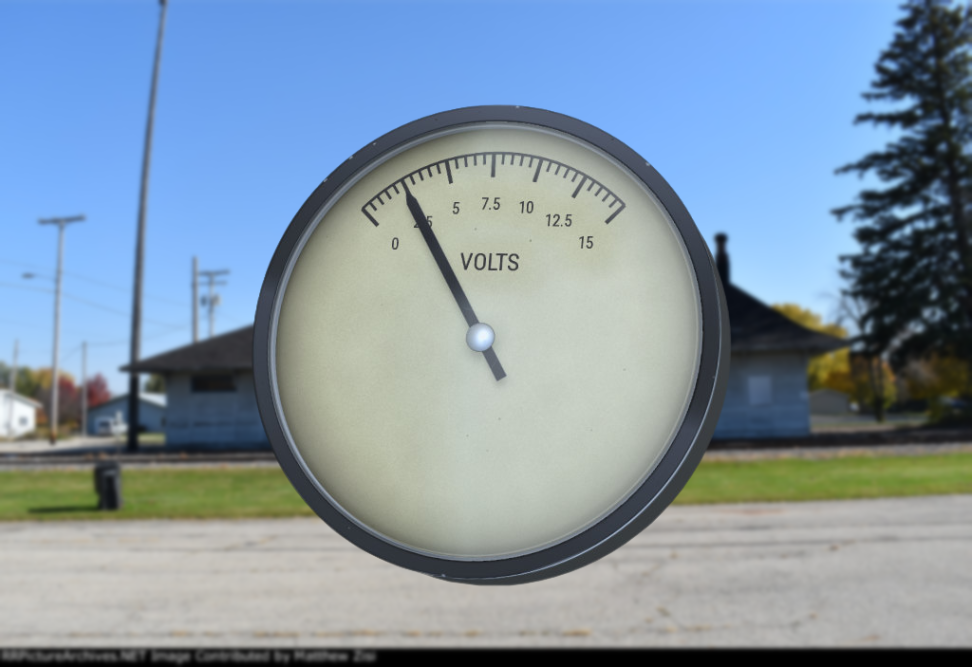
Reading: **2.5** V
